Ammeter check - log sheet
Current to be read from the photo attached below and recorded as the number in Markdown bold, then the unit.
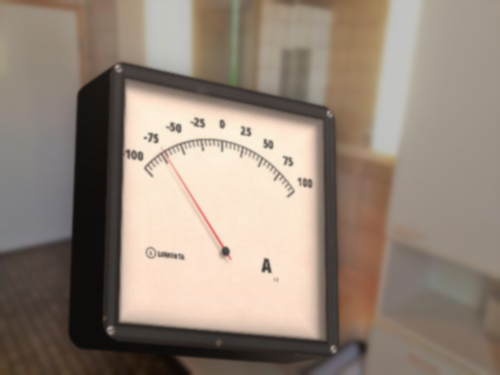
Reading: **-75** A
